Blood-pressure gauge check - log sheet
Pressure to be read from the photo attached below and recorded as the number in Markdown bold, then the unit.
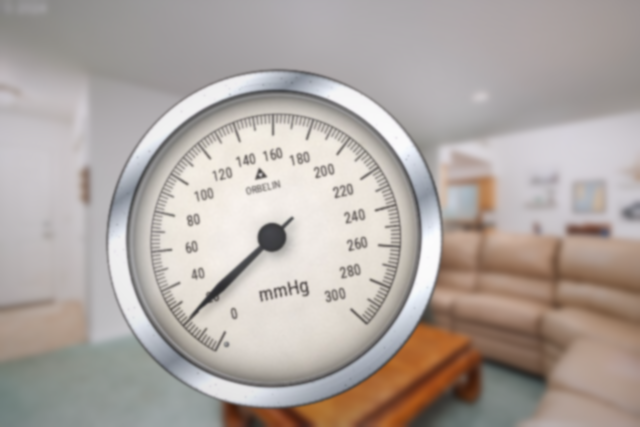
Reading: **20** mmHg
